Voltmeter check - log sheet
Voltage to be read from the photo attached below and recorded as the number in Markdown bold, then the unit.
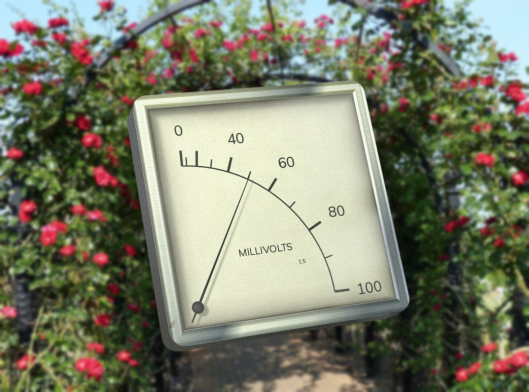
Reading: **50** mV
